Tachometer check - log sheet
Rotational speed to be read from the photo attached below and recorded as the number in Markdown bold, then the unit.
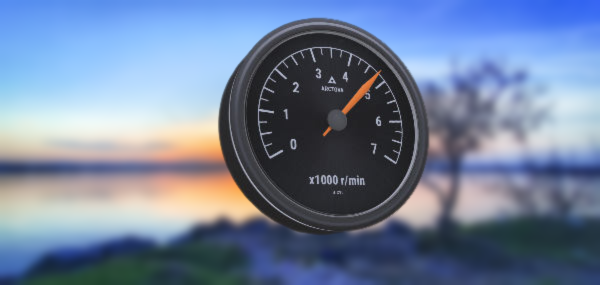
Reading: **4750** rpm
